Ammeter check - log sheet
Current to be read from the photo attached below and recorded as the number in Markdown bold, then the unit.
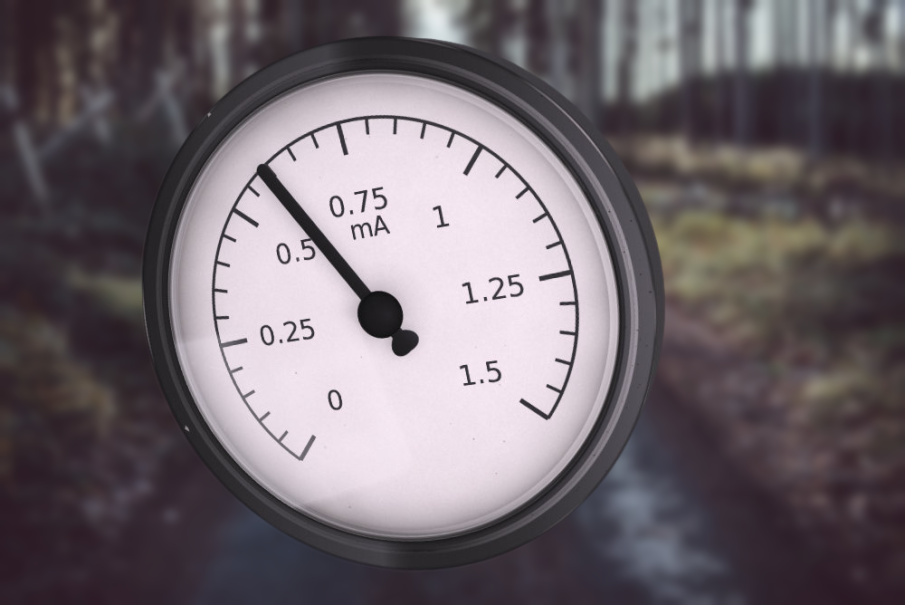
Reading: **0.6** mA
